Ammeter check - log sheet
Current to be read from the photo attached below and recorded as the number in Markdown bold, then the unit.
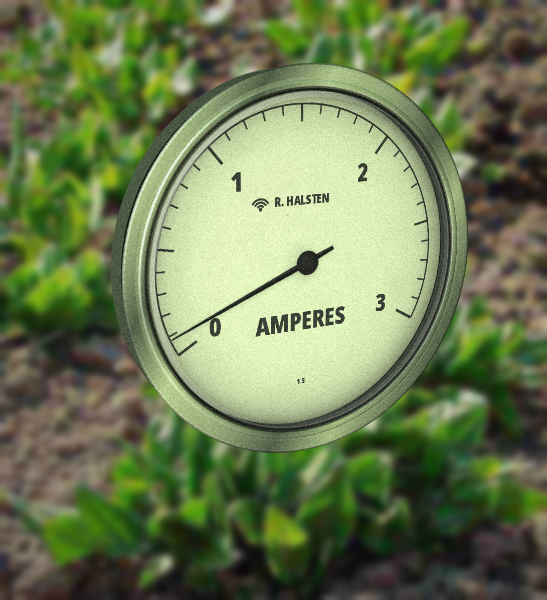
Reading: **0.1** A
